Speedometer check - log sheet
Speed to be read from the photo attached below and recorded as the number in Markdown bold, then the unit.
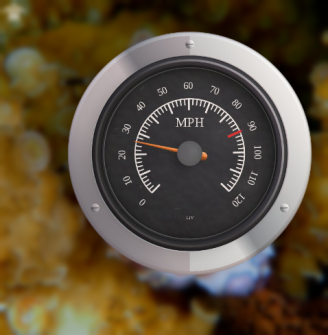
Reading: **26** mph
